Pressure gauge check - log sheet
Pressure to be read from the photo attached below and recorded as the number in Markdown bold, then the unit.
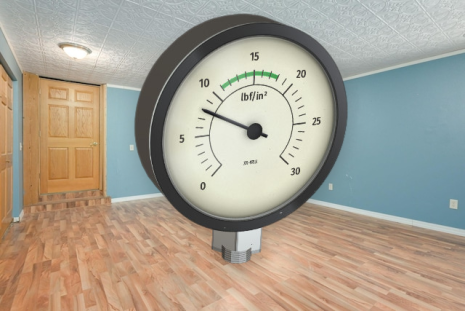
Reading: **8** psi
